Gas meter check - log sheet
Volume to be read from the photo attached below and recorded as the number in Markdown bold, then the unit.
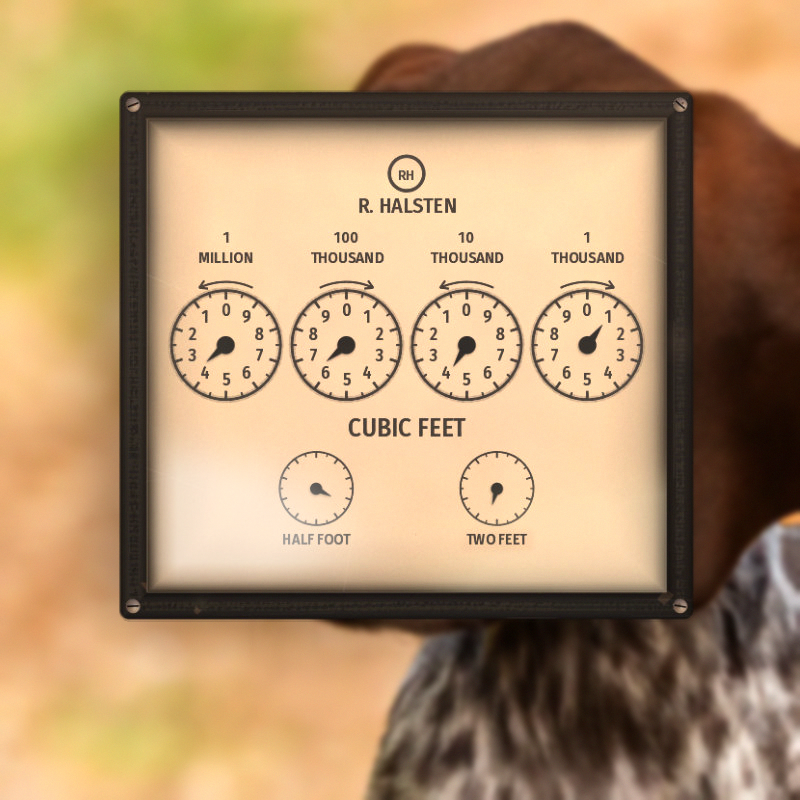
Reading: **364100** ft³
